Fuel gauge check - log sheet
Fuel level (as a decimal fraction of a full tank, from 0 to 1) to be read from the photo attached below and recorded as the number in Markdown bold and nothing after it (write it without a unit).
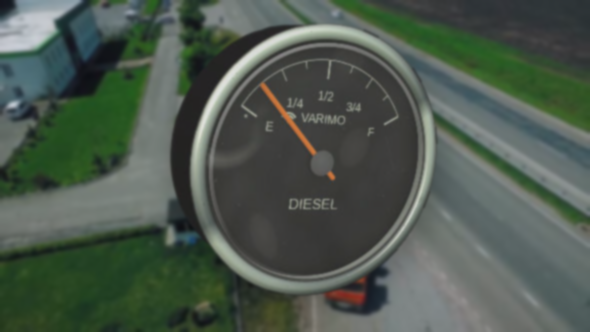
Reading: **0.125**
